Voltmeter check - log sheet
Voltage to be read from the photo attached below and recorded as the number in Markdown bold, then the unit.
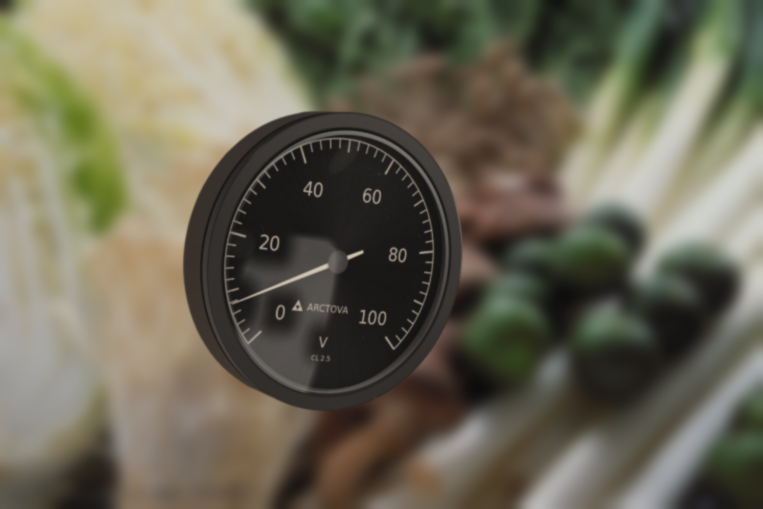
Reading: **8** V
